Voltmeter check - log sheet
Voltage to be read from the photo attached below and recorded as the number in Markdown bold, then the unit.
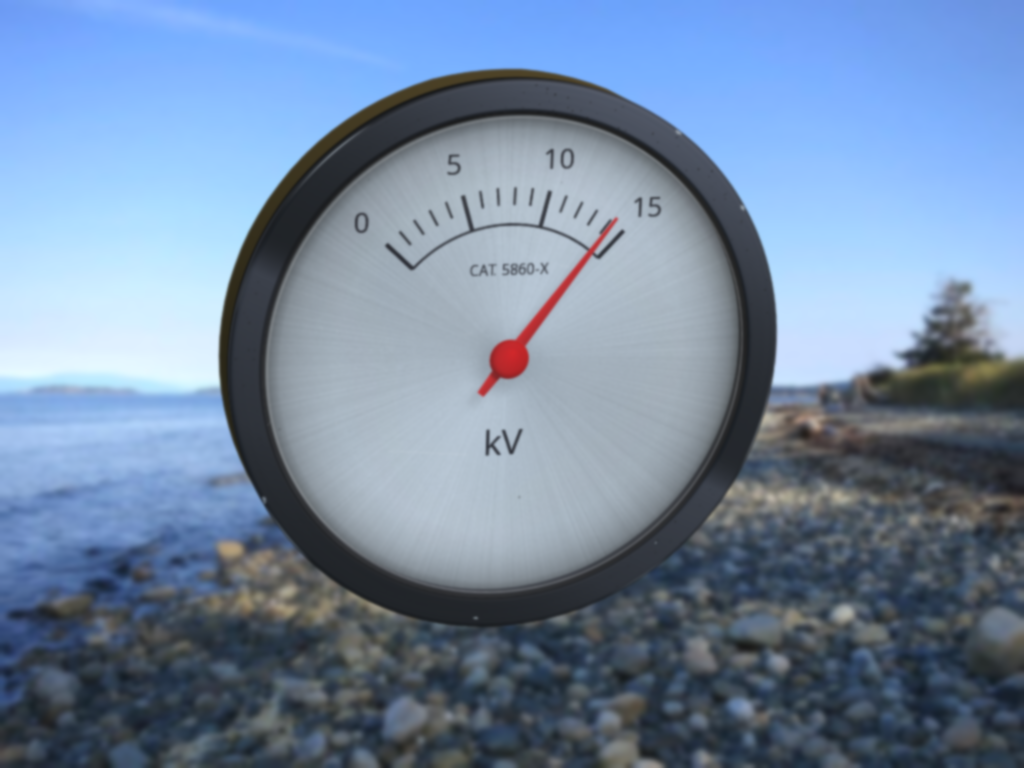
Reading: **14** kV
